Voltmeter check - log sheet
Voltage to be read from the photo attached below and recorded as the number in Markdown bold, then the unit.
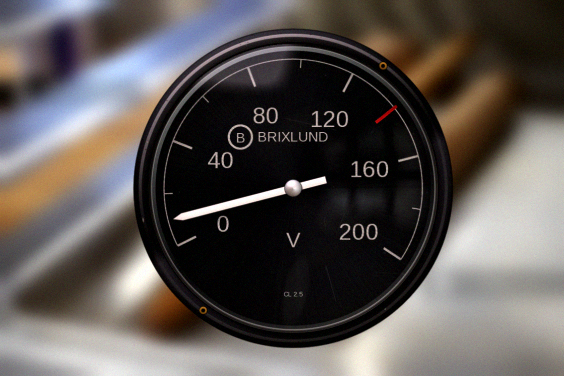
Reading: **10** V
